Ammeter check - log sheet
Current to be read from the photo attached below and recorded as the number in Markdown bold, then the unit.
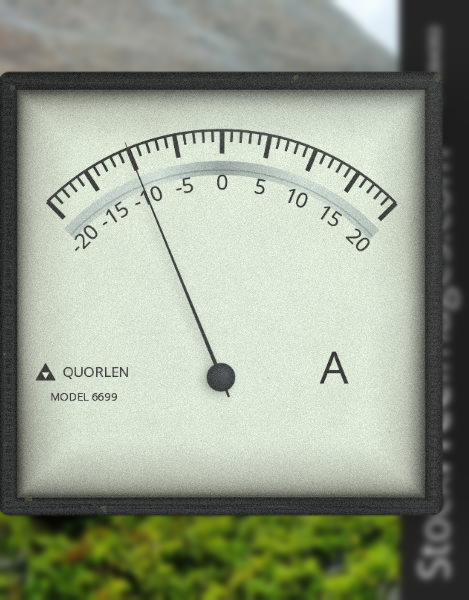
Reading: **-10** A
